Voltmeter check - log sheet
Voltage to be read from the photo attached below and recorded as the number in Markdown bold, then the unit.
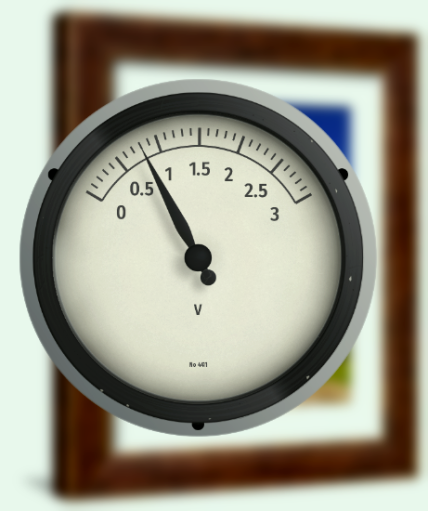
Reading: **0.8** V
